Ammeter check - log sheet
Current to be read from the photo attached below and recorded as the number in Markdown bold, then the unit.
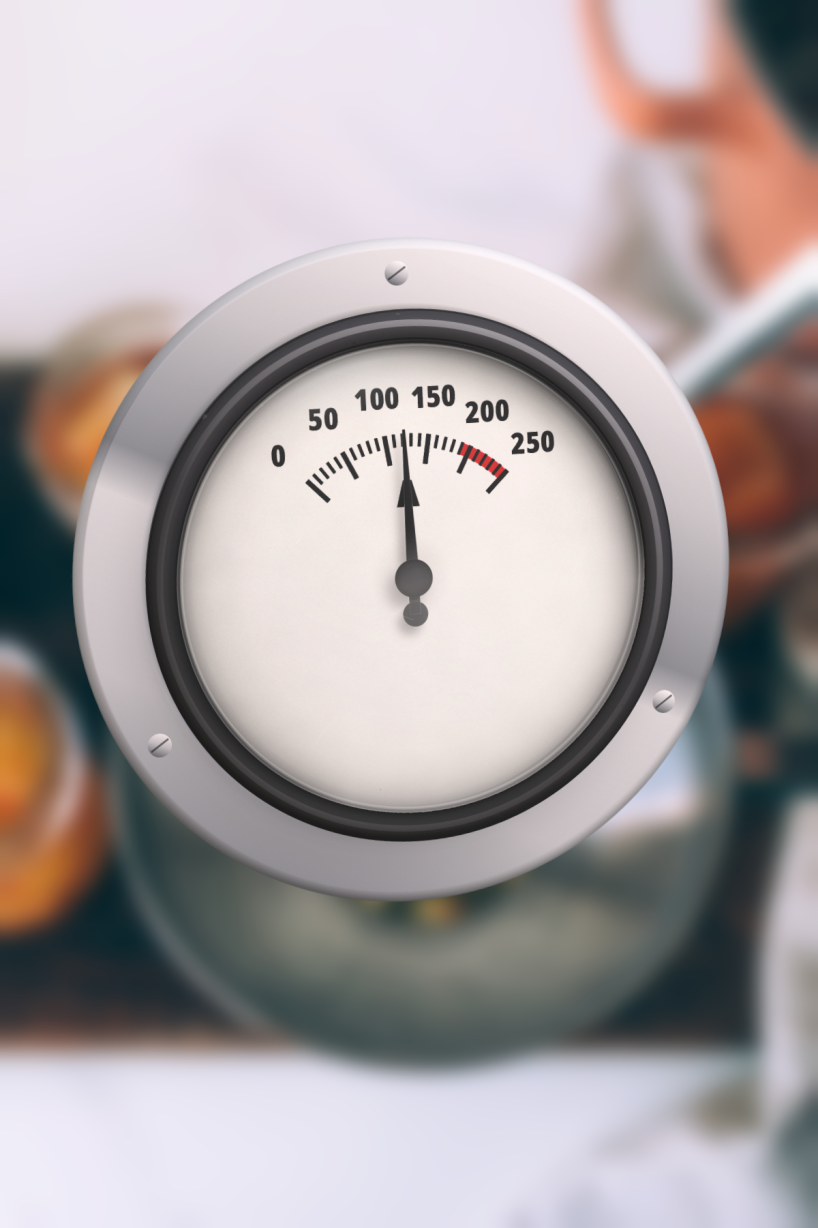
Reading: **120** A
